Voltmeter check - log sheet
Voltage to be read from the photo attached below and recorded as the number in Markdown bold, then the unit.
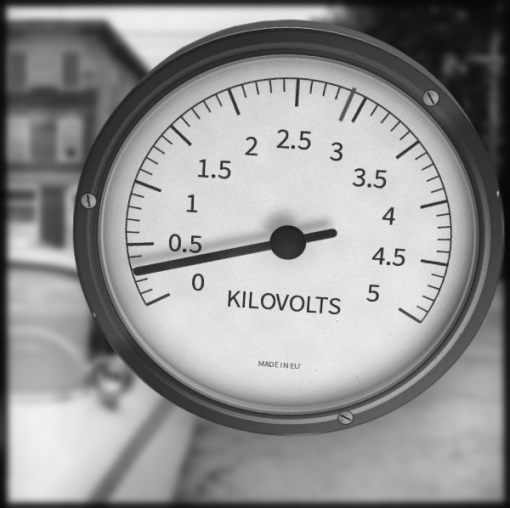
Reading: **0.3** kV
